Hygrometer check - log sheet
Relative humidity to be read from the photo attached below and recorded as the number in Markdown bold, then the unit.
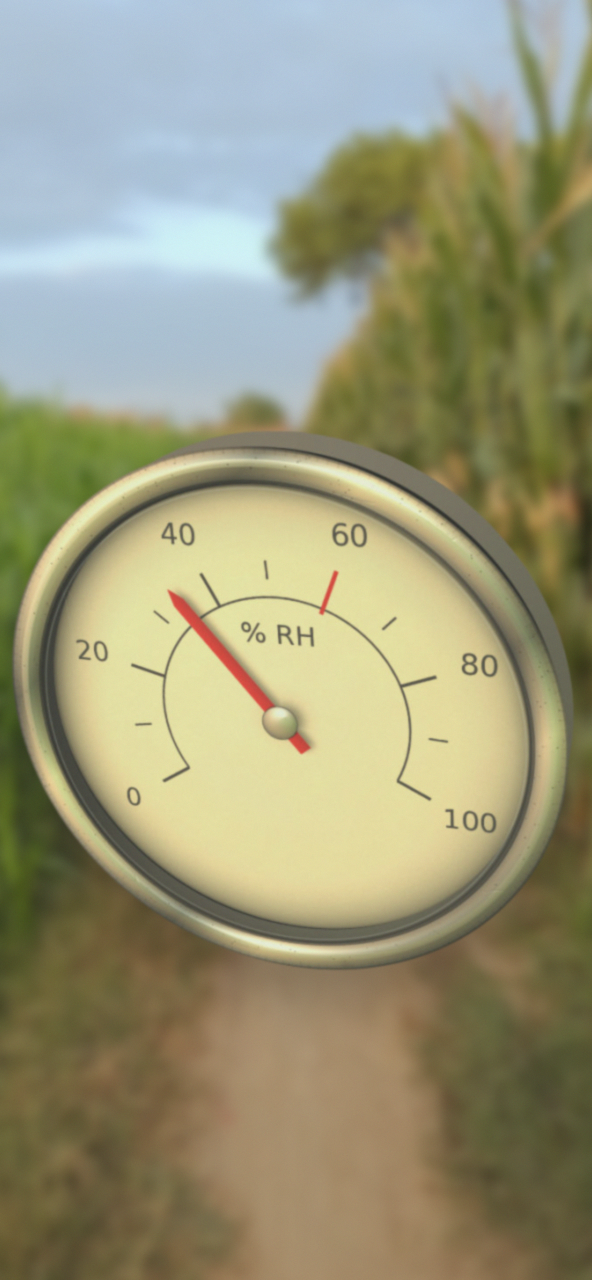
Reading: **35** %
